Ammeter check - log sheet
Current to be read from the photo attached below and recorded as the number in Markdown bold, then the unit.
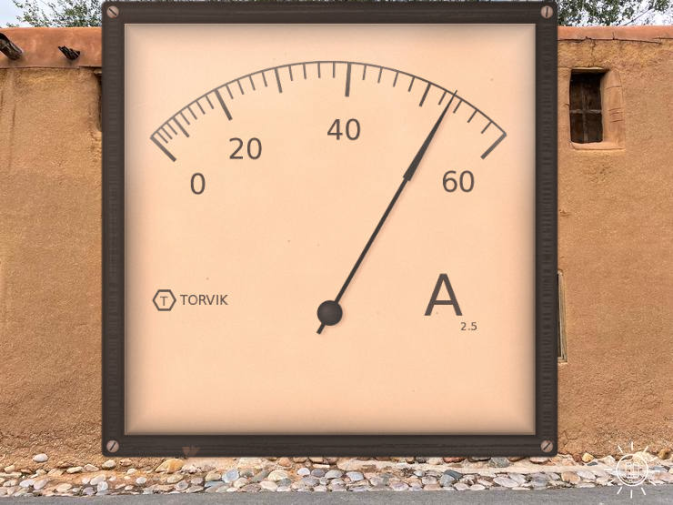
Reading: **53** A
